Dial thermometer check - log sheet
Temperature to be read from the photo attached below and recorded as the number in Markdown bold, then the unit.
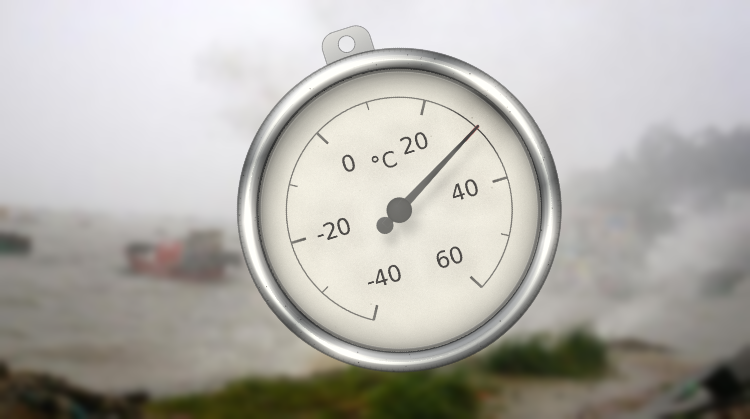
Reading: **30** °C
